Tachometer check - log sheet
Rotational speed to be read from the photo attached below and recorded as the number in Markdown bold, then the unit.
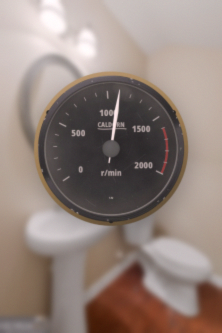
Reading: **1100** rpm
